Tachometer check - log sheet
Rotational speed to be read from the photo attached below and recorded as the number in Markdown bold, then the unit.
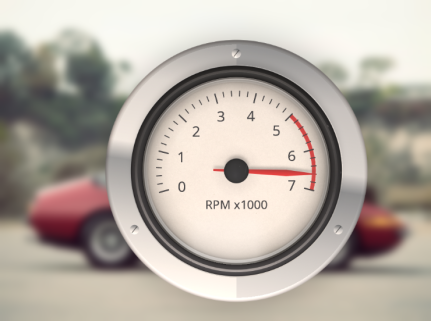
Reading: **6600** rpm
